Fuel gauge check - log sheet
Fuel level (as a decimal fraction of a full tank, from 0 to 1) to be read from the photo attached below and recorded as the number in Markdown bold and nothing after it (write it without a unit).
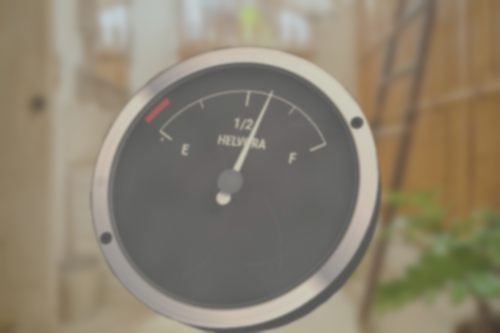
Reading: **0.625**
